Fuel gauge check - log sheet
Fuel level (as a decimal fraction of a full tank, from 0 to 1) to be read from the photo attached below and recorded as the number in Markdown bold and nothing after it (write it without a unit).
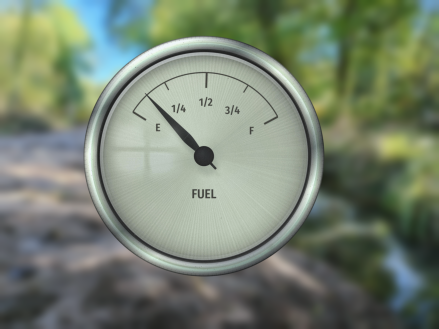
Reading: **0.125**
